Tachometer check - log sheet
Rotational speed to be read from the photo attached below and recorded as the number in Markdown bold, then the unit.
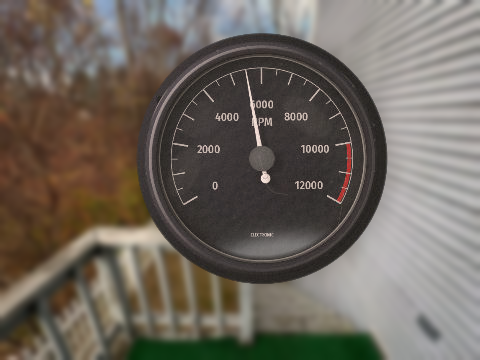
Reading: **5500** rpm
